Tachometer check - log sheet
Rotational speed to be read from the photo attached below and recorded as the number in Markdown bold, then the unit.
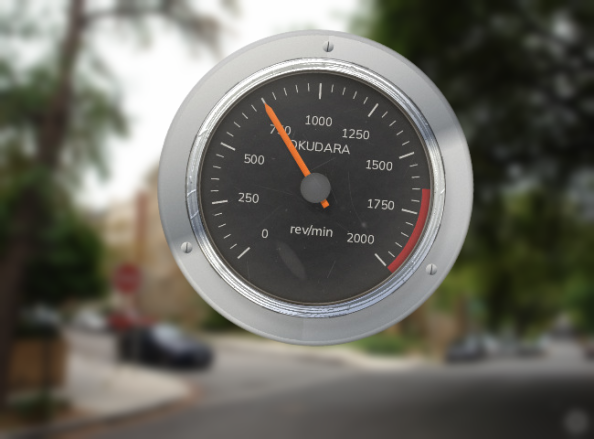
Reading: **750** rpm
